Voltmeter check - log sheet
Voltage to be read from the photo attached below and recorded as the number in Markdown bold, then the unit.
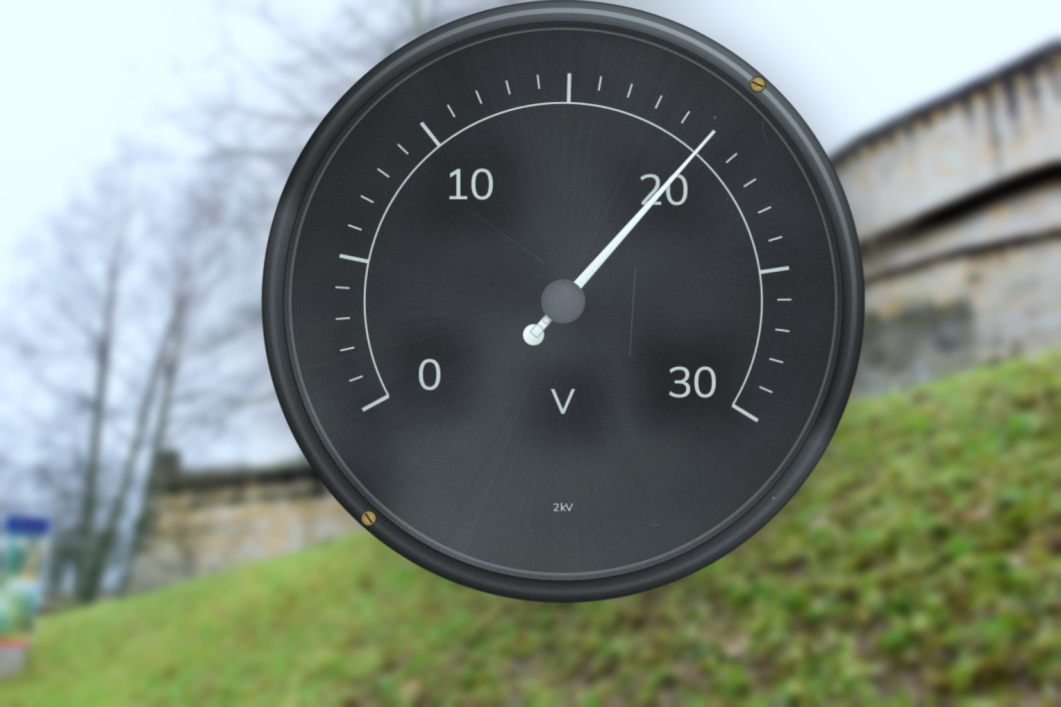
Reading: **20** V
